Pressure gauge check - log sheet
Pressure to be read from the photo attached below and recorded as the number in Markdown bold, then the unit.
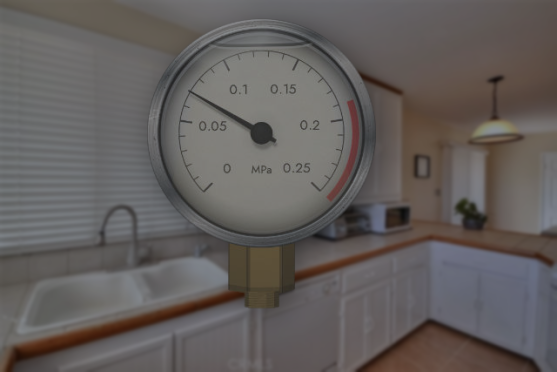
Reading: **0.07** MPa
